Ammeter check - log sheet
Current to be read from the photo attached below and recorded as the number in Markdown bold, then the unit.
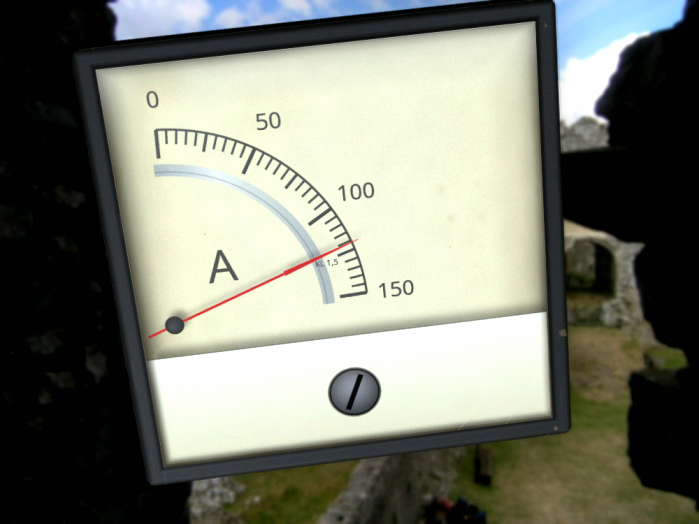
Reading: **120** A
